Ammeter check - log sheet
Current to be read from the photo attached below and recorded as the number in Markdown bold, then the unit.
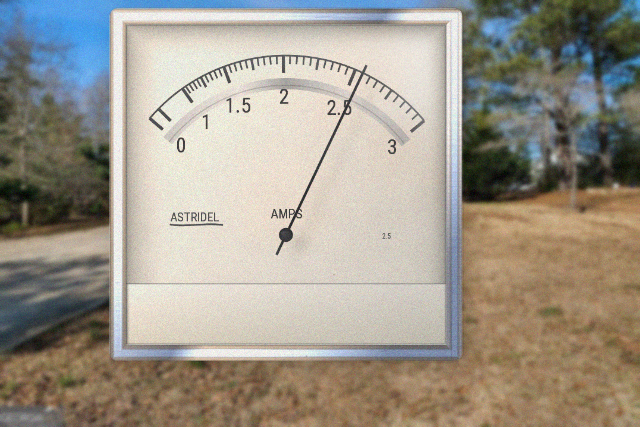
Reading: **2.55** A
